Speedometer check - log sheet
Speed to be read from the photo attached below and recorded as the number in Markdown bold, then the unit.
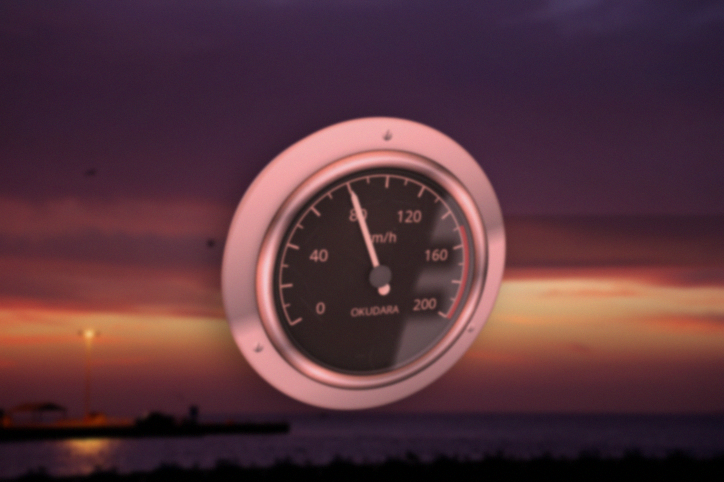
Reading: **80** km/h
